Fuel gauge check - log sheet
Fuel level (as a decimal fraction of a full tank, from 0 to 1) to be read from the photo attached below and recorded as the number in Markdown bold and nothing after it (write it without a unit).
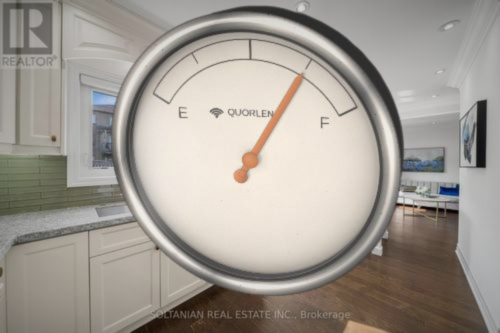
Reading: **0.75**
